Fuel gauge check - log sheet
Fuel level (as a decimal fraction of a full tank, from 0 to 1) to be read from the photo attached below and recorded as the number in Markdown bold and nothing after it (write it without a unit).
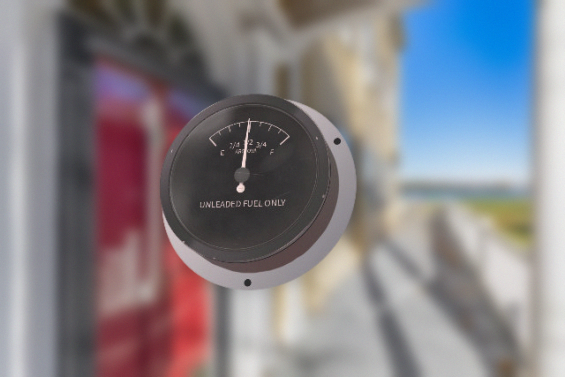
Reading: **0.5**
